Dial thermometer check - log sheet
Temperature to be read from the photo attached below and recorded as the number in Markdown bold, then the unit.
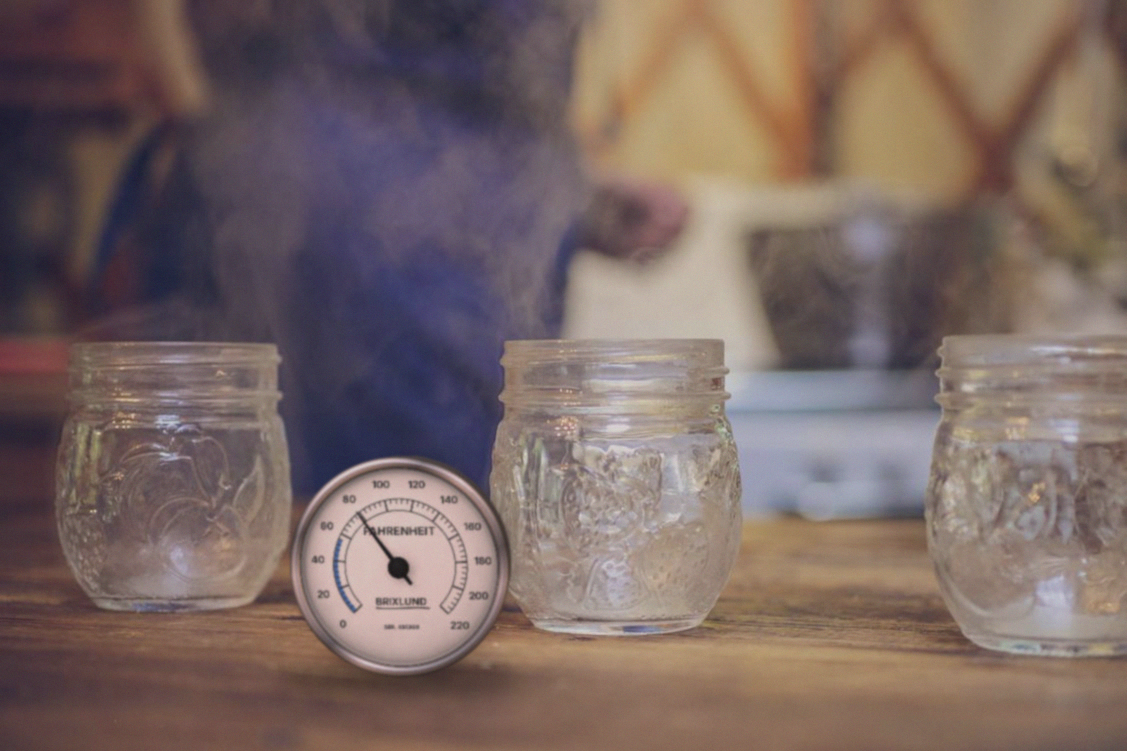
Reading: **80** °F
